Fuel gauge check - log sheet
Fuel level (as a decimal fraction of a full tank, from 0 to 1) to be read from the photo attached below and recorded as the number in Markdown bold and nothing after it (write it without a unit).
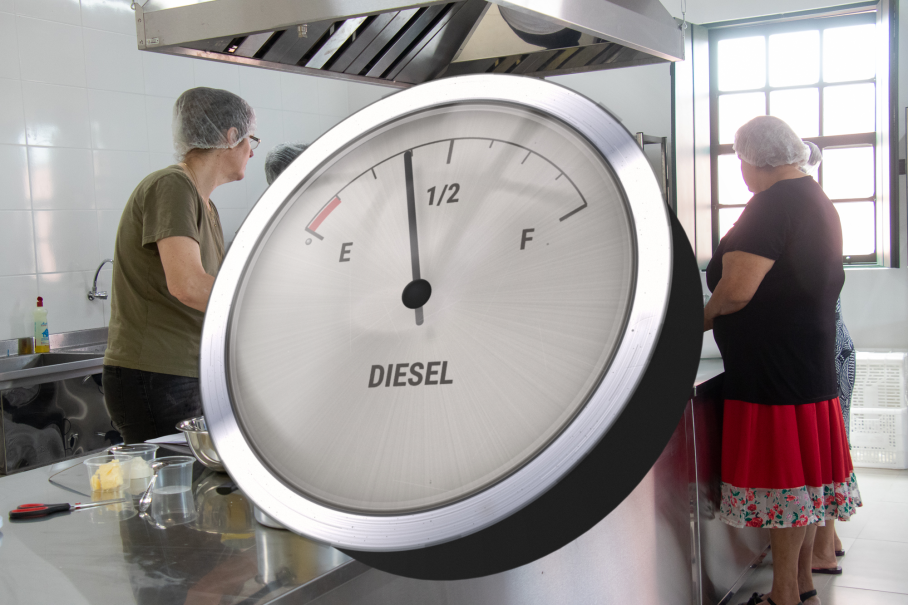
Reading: **0.375**
